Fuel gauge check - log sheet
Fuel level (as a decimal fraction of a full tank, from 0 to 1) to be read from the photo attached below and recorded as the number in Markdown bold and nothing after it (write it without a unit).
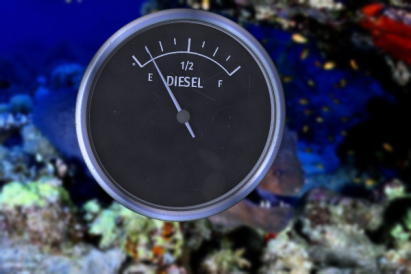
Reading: **0.125**
